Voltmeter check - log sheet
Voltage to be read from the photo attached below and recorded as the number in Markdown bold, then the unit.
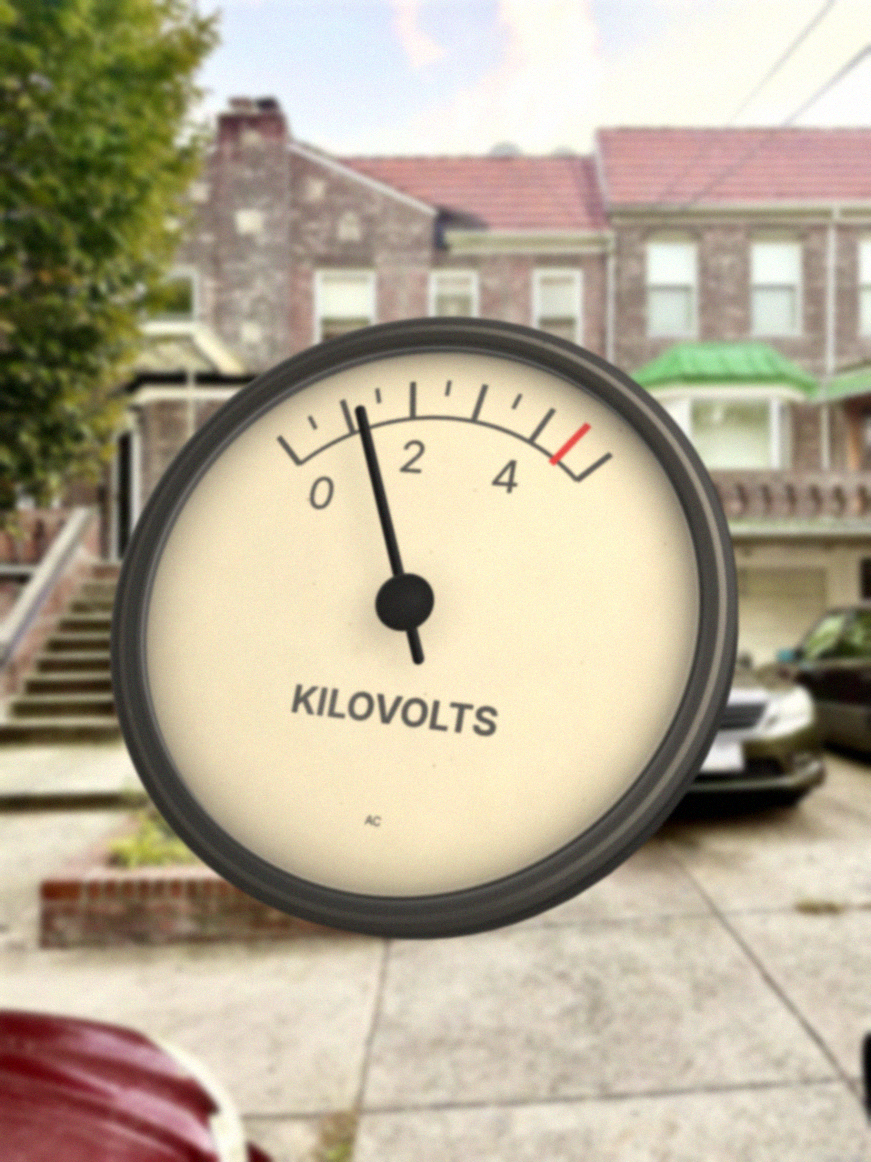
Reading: **1.25** kV
